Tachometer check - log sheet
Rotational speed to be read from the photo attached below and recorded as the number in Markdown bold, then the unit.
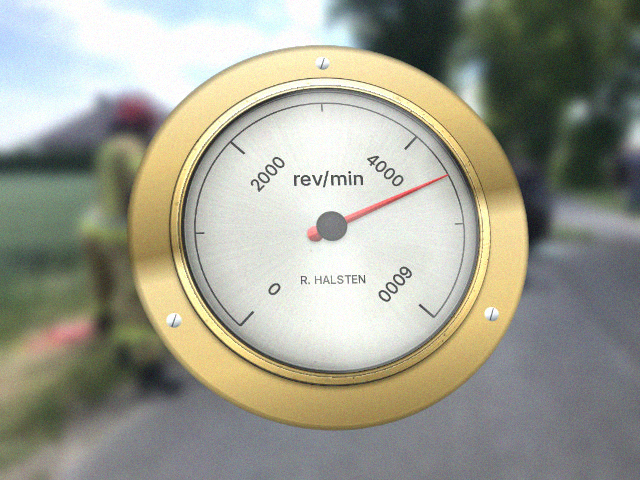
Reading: **4500** rpm
